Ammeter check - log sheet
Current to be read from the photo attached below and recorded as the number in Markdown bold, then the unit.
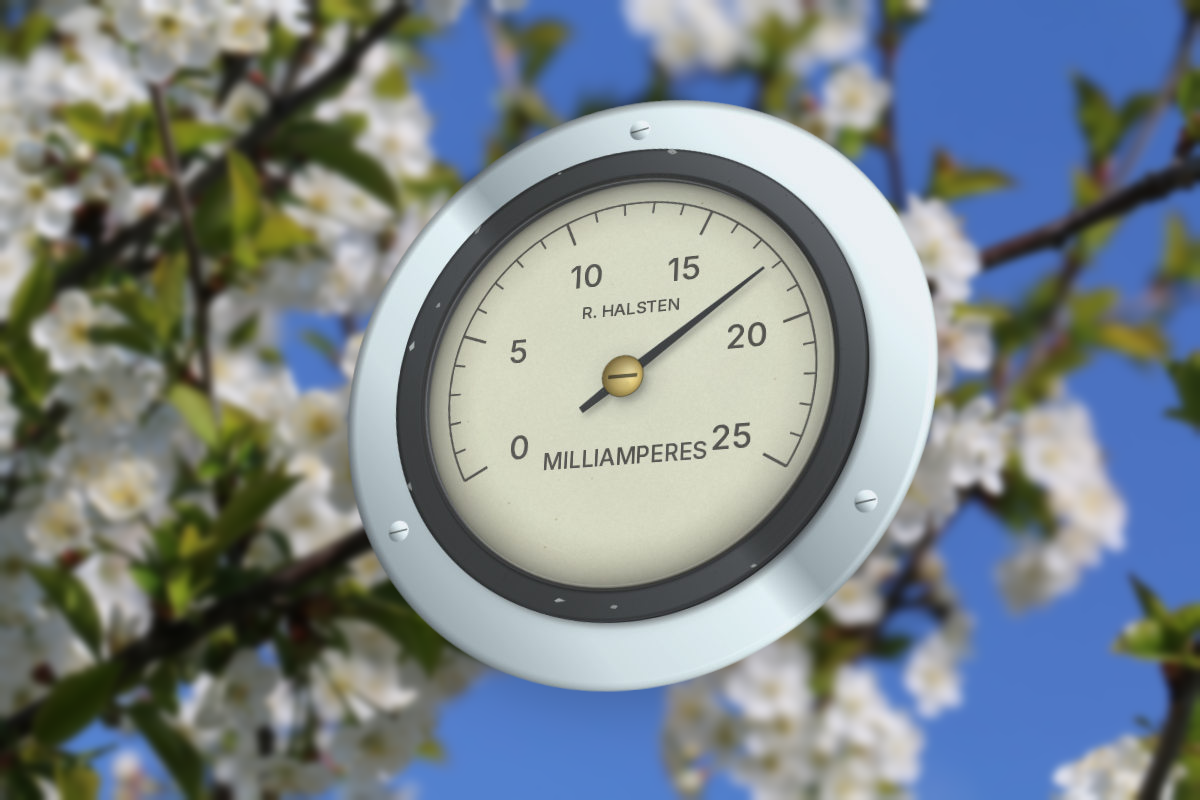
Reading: **18** mA
